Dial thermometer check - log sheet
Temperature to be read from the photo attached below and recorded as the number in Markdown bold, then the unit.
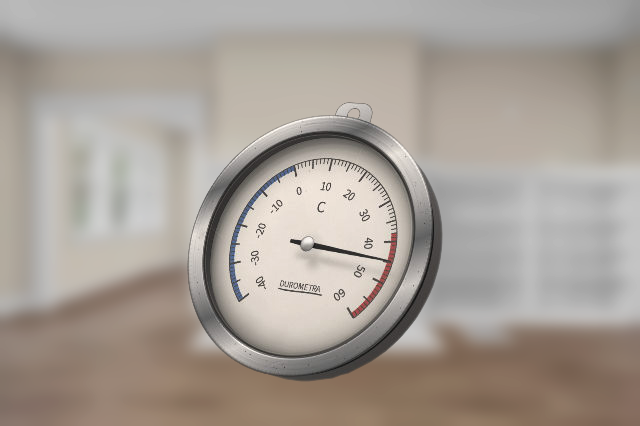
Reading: **45** °C
